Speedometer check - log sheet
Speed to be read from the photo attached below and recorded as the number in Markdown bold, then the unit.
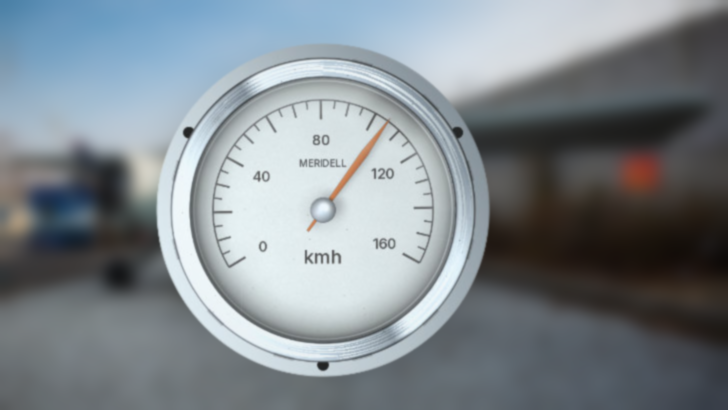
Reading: **105** km/h
